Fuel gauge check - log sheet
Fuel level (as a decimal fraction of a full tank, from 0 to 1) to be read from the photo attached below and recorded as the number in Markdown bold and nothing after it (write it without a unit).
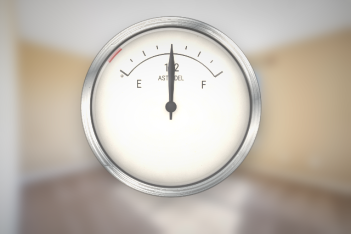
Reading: **0.5**
